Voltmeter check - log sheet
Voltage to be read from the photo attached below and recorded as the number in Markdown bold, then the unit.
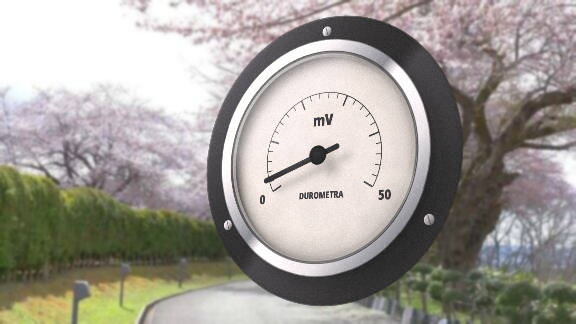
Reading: **2** mV
